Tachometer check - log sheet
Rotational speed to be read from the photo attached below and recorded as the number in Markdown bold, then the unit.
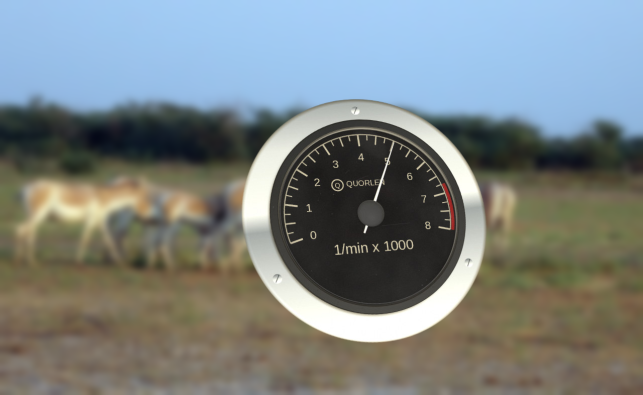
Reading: **5000** rpm
